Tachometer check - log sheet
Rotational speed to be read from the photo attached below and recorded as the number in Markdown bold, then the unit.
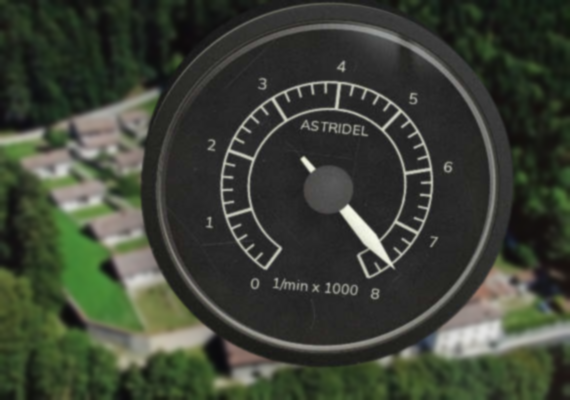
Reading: **7600** rpm
